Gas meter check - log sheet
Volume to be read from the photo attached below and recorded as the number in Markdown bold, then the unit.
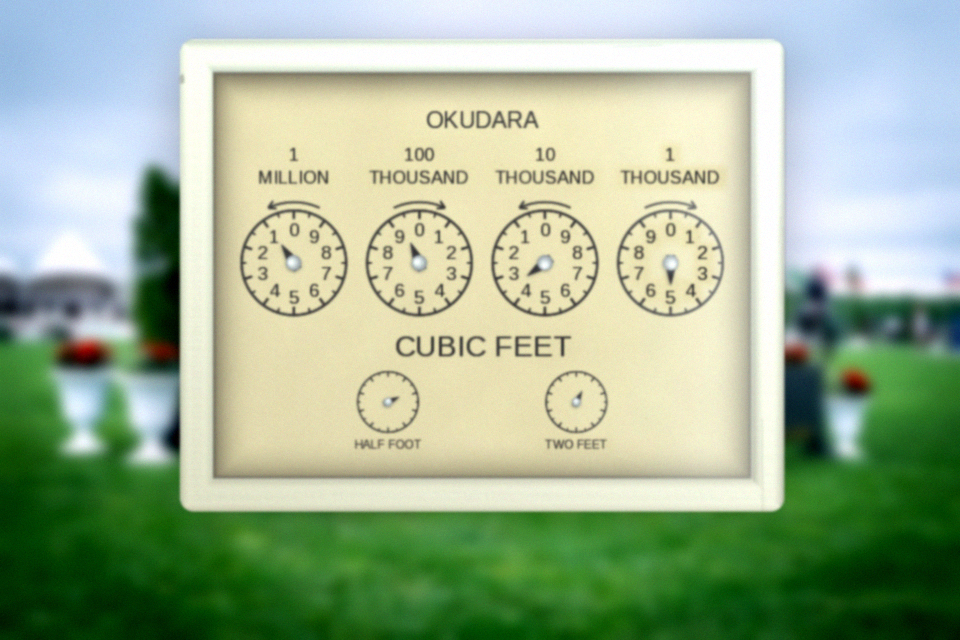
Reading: **93500** ft³
